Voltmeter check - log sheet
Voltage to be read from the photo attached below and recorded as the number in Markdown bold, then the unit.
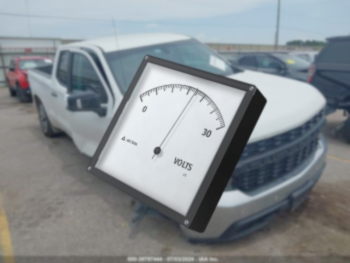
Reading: **17.5** V
